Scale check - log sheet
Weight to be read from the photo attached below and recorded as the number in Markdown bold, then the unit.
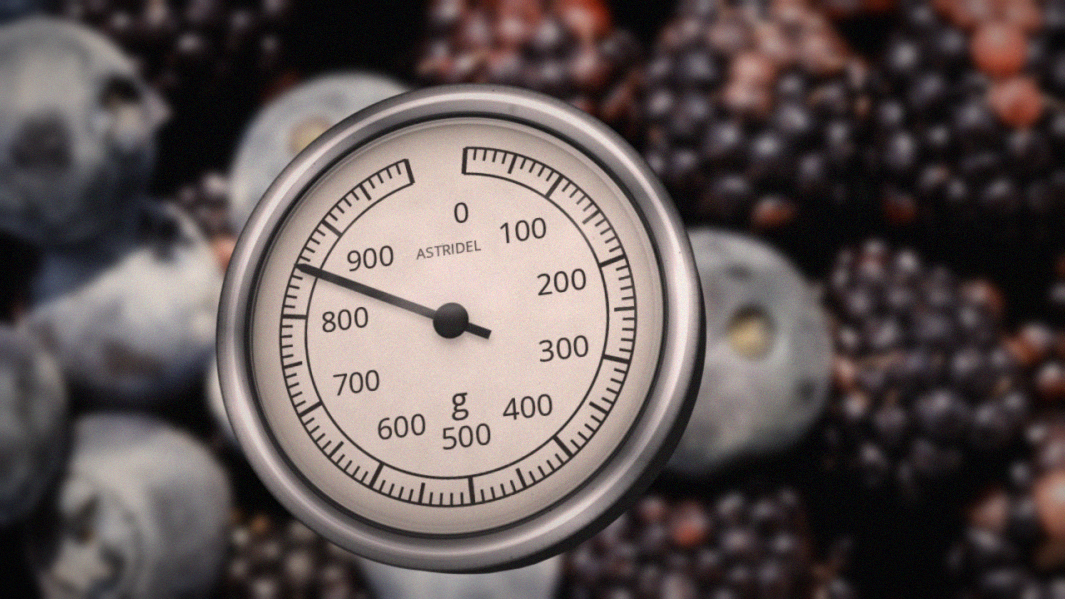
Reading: **850** g
